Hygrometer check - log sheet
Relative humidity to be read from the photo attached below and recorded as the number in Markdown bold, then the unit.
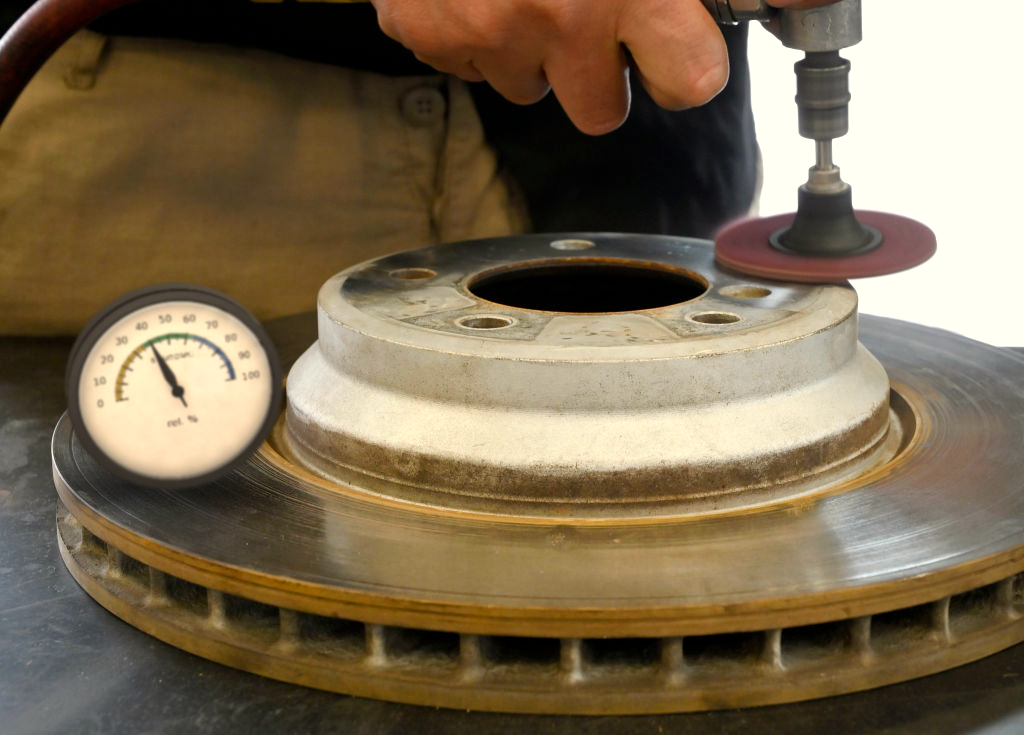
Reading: **40** %
